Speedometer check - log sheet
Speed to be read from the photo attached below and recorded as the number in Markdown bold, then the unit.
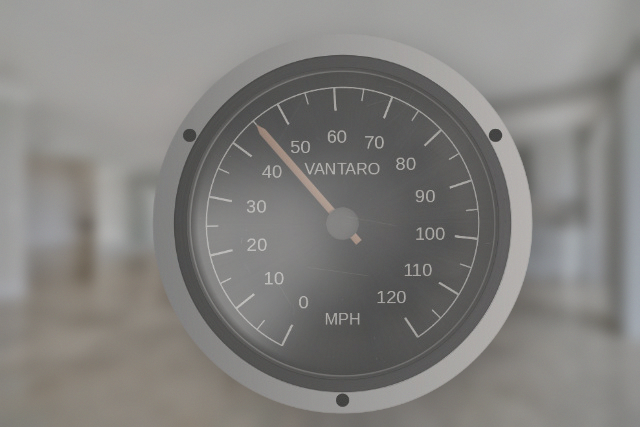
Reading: **45** mph
